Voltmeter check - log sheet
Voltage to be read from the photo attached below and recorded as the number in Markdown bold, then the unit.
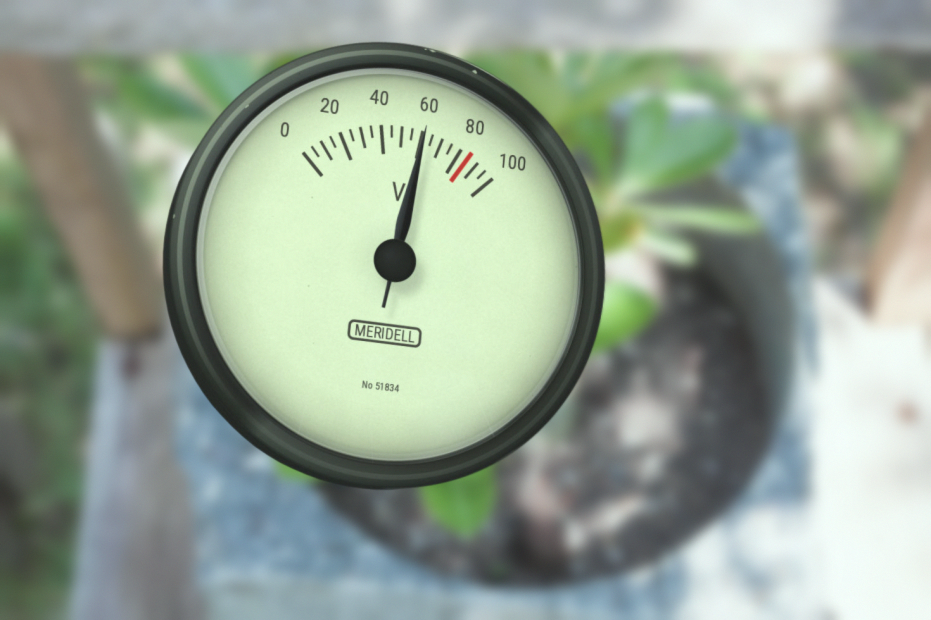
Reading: **60** V
